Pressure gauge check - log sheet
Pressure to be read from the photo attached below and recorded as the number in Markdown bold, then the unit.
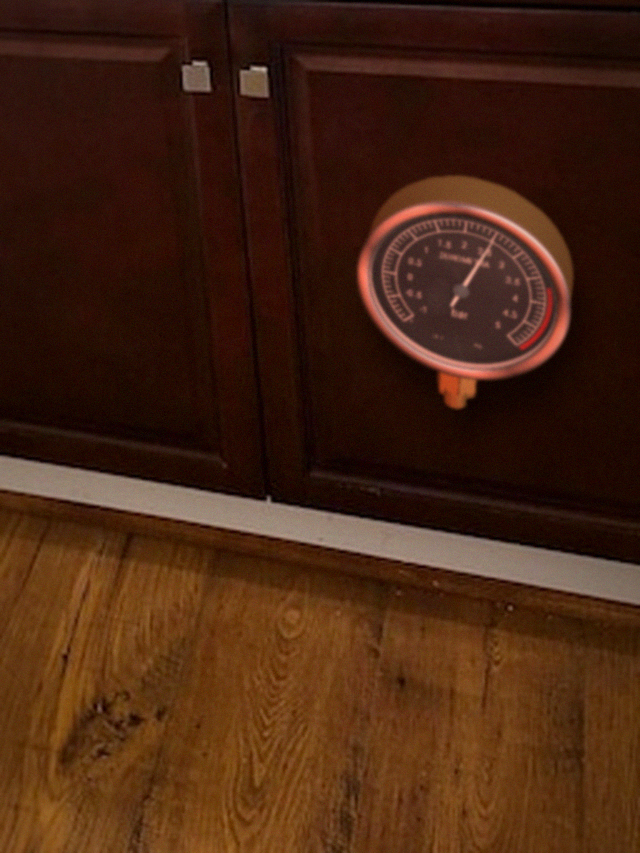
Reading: **2.5** bar
